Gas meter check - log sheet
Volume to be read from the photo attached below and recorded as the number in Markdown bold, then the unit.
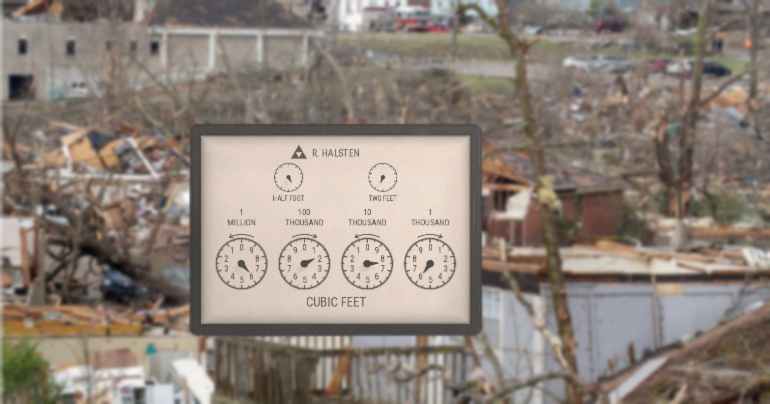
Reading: **617600** ft³
